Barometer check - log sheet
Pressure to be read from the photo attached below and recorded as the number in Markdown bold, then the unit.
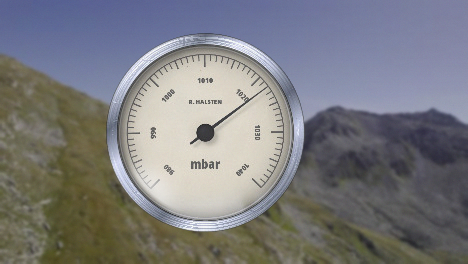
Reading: **1022** mbar
